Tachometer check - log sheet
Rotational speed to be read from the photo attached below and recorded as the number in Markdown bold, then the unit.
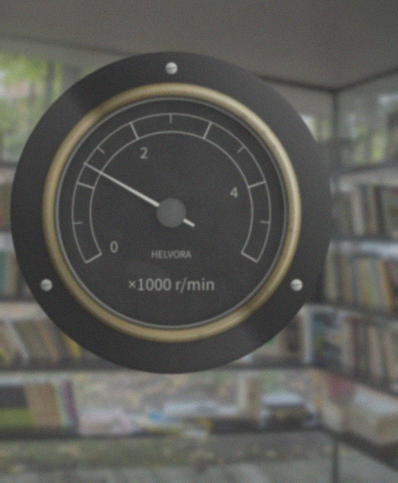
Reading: **1250** rpm
